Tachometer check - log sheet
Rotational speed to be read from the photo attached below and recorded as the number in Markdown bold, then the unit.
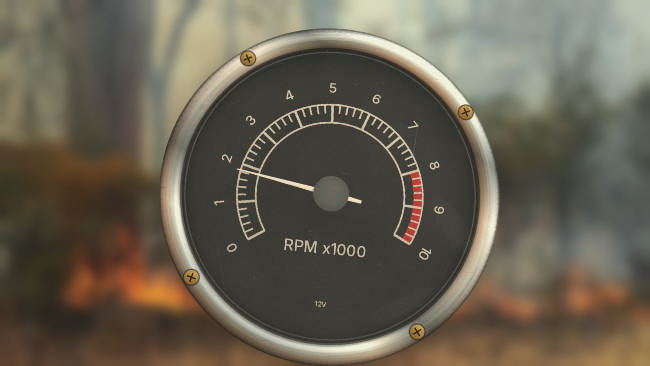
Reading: **1800** rpm
